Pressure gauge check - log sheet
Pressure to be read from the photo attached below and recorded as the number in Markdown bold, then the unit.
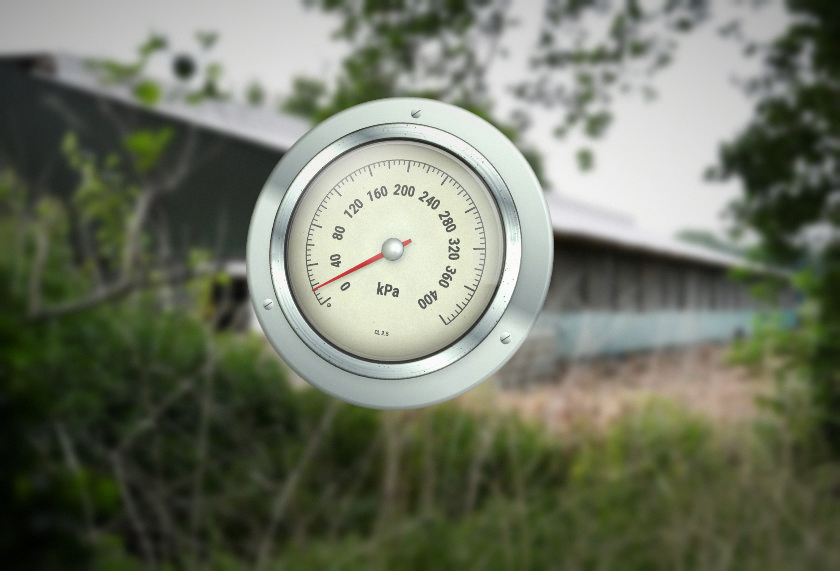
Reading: **15** kPa
